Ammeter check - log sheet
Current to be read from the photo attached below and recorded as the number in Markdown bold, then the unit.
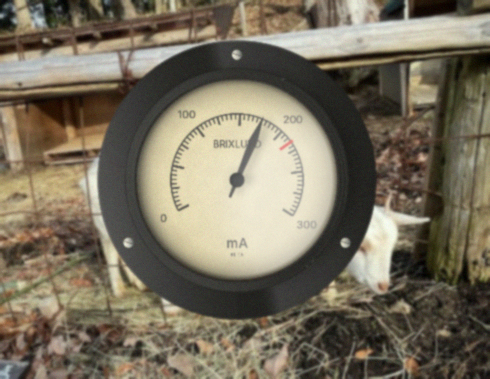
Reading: **175** mA
